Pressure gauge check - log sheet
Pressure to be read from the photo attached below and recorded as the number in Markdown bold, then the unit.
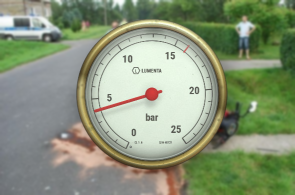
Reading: **4** bar
